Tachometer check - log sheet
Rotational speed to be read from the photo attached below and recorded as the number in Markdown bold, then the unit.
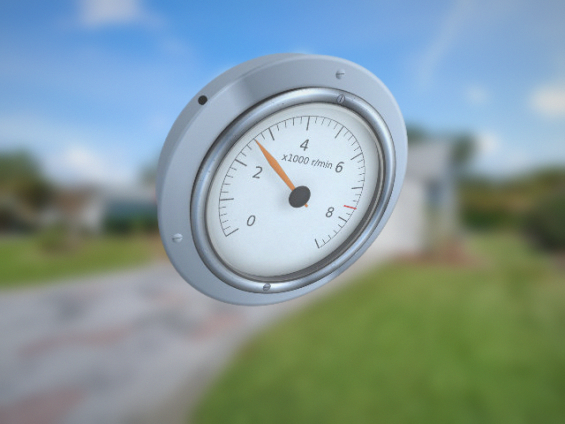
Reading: **2600** rpm
